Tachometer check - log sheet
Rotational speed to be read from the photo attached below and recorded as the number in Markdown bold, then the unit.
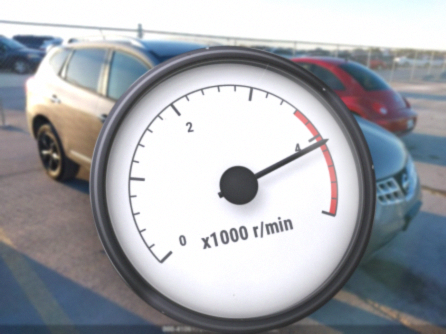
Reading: **4100** rpm
